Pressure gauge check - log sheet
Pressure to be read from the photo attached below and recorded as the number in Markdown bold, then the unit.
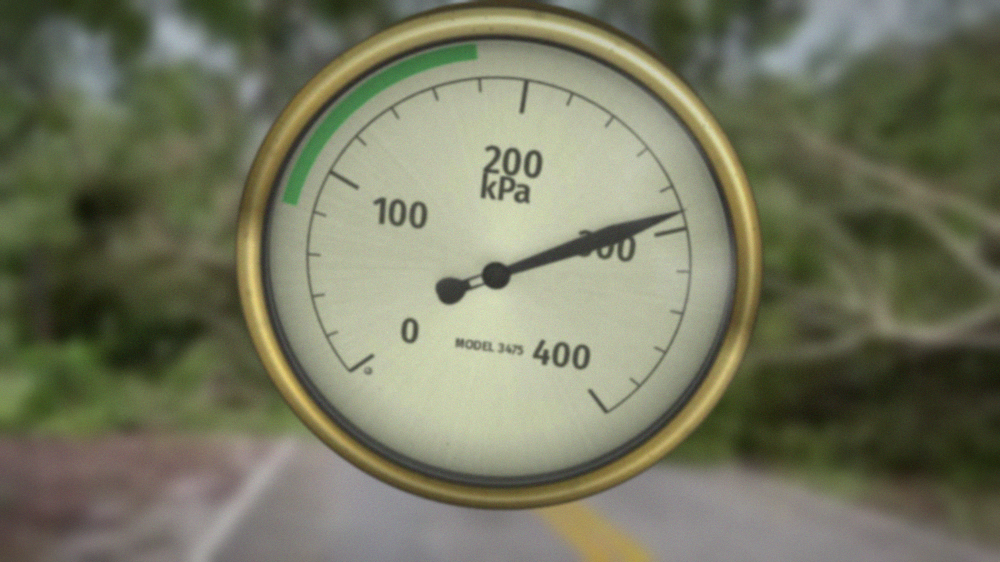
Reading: **290** kPa
